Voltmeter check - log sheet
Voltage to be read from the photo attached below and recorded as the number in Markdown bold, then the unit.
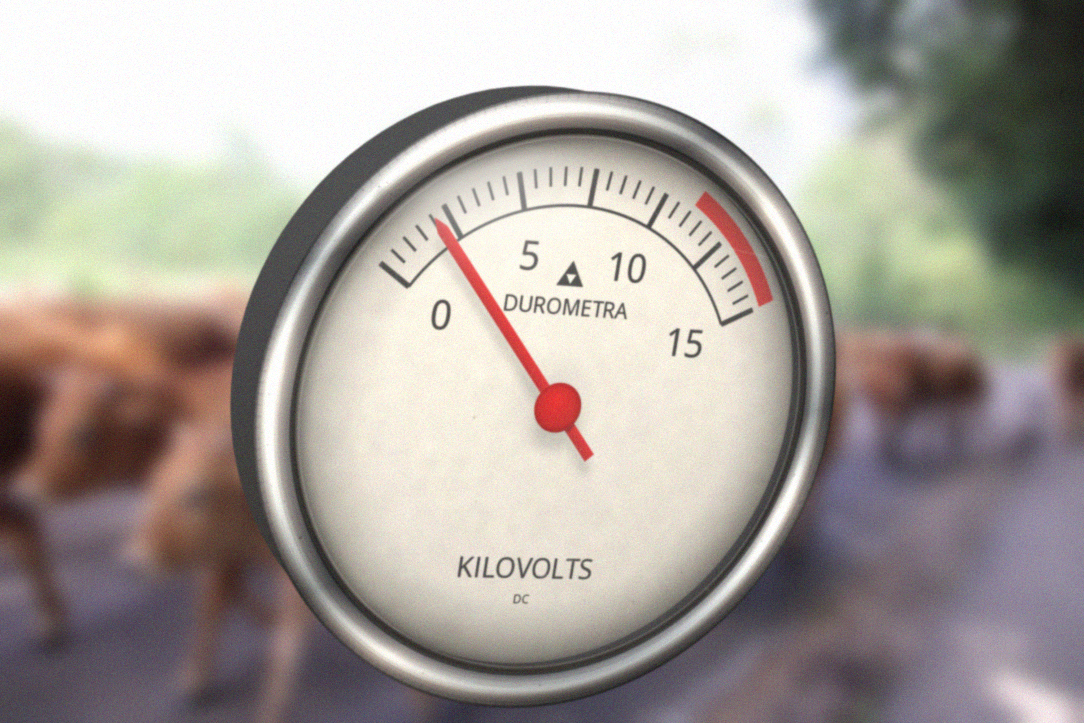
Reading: **2** kV
